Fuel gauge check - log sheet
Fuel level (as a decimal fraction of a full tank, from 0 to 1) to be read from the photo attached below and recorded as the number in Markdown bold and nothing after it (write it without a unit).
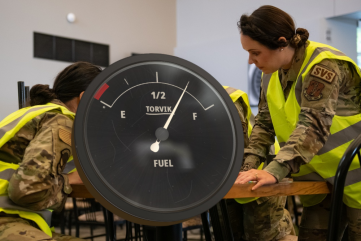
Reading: **0.75**
